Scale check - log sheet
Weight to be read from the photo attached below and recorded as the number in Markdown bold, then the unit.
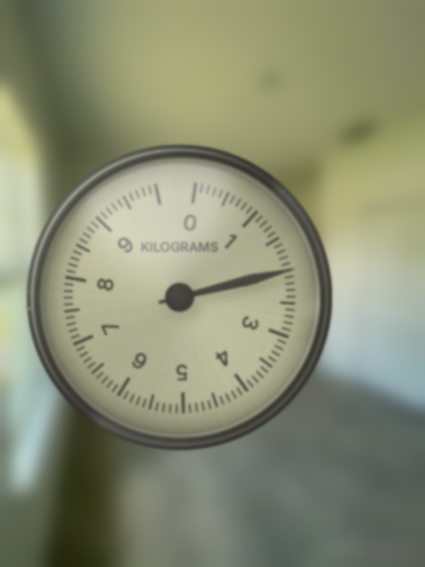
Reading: **2** kg
